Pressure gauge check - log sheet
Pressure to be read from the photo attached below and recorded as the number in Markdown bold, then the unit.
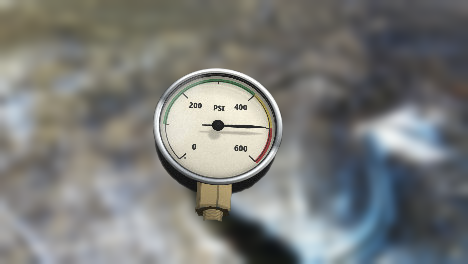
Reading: **500** psi
